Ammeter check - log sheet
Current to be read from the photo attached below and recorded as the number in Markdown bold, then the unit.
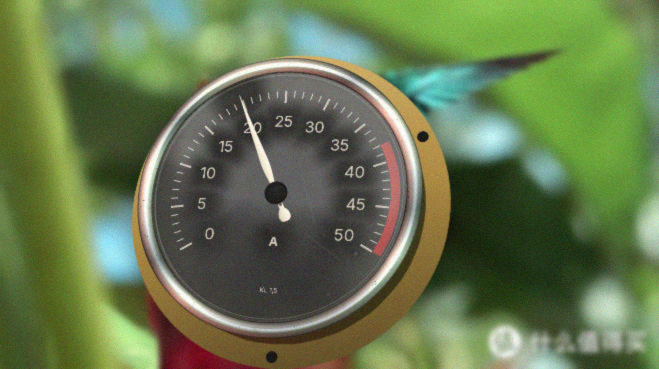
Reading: **20** A
